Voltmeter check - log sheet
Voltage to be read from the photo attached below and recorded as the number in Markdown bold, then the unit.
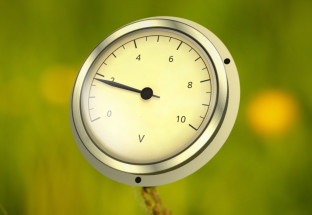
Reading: **1.75** V
